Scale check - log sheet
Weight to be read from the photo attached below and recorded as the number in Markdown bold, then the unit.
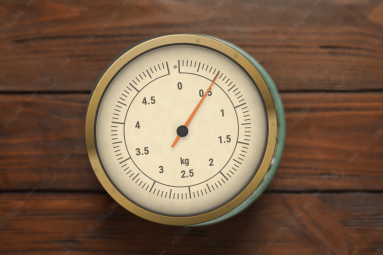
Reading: **0.5** kg
